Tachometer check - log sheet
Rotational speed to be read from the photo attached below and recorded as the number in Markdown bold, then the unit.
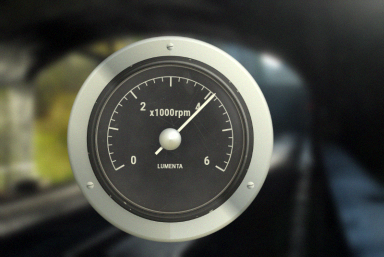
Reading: **4100** rpm
